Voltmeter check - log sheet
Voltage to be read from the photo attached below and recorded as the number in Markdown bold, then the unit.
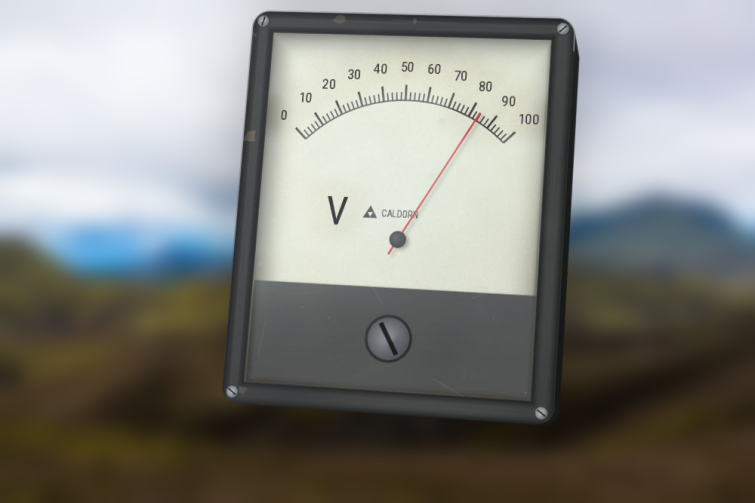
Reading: **84** V
